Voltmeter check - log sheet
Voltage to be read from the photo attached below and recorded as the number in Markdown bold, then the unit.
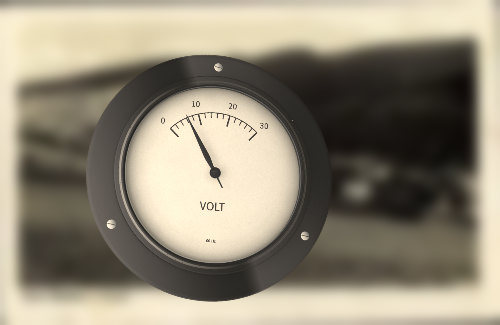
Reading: **6** V
